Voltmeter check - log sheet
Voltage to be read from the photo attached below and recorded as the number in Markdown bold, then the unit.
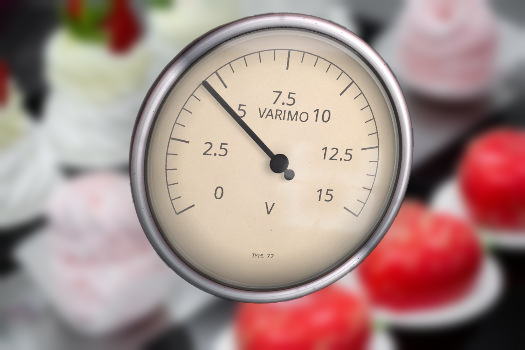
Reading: **4.5** V
